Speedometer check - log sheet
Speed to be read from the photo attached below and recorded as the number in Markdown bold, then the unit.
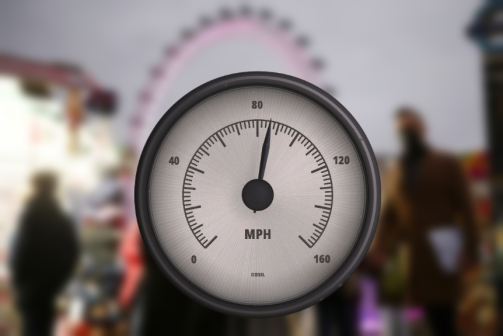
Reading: **86** mph
